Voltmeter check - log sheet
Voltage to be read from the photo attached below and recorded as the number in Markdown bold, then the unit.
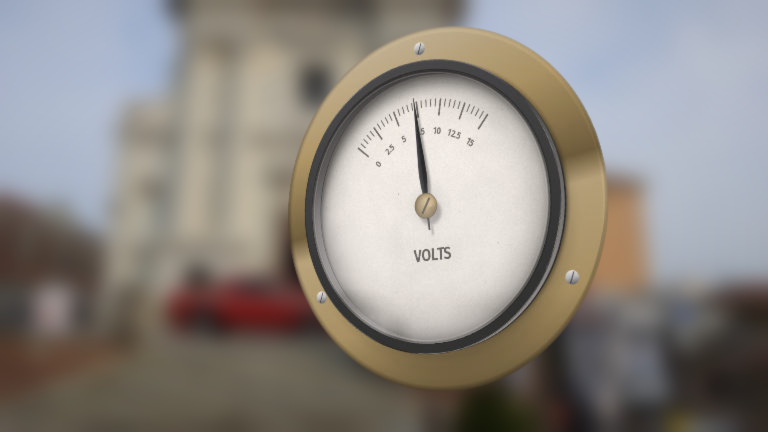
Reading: **7.5** V
